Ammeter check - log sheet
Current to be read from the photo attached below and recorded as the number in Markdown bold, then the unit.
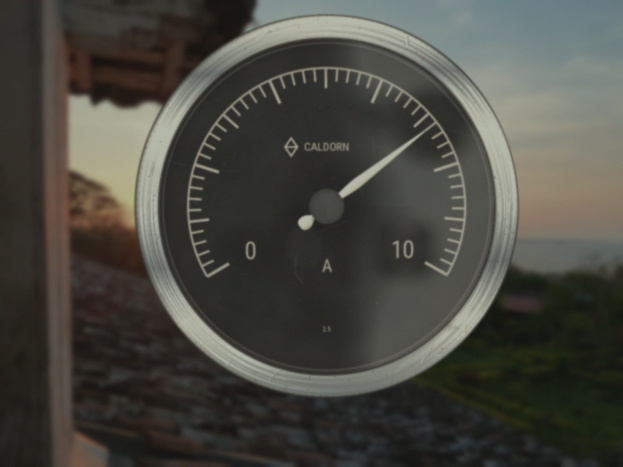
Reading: **7.2** A
